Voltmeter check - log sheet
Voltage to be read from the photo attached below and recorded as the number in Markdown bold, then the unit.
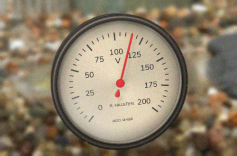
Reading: **115** V
